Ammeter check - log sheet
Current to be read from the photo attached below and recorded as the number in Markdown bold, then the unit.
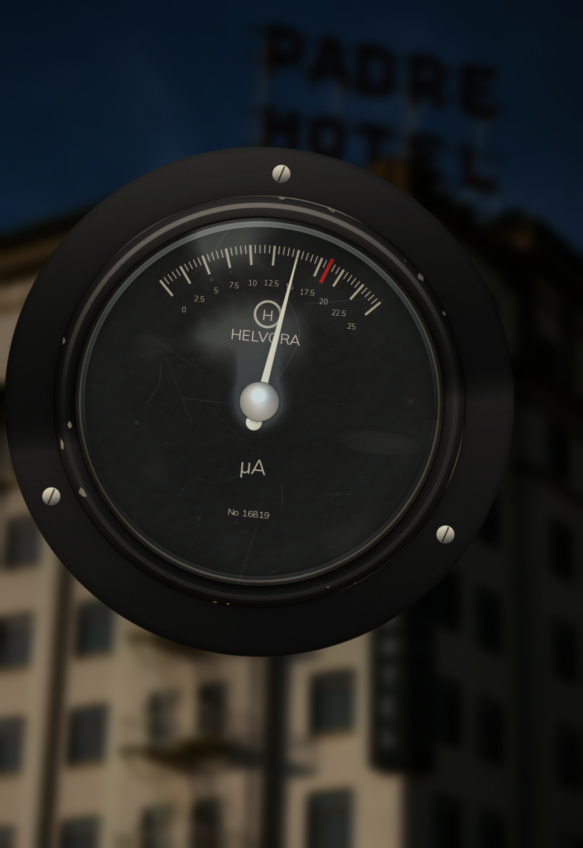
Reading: **15** µA
